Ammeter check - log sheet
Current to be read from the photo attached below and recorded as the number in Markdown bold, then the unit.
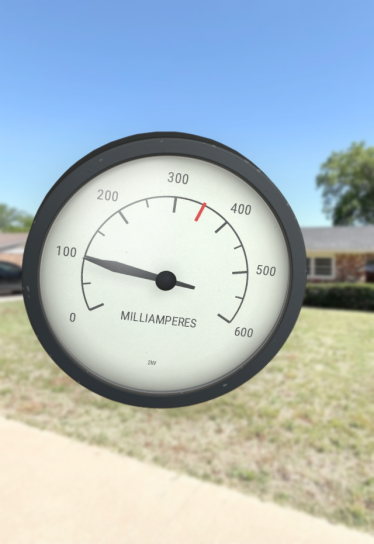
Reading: **100** mA
